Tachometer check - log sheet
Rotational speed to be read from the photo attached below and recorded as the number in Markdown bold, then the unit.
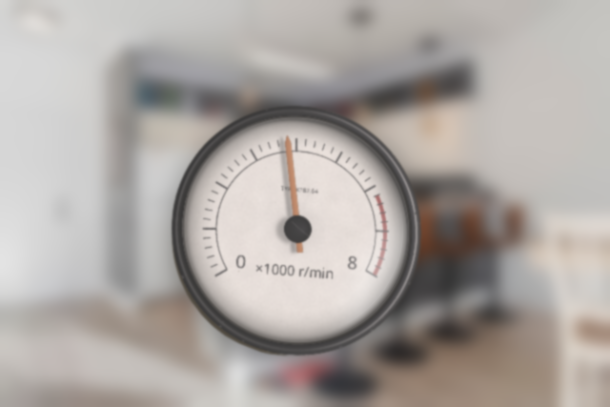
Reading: **3800** rpm
